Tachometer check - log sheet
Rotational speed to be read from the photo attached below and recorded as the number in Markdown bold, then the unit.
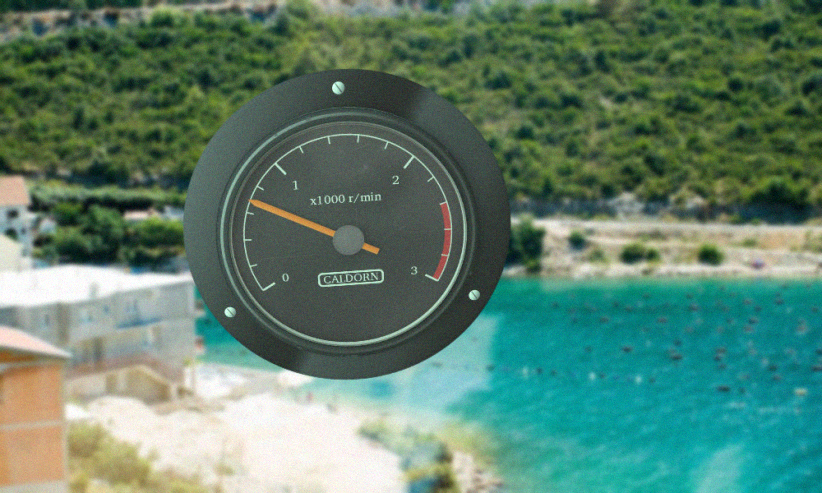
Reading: **700** rpm
